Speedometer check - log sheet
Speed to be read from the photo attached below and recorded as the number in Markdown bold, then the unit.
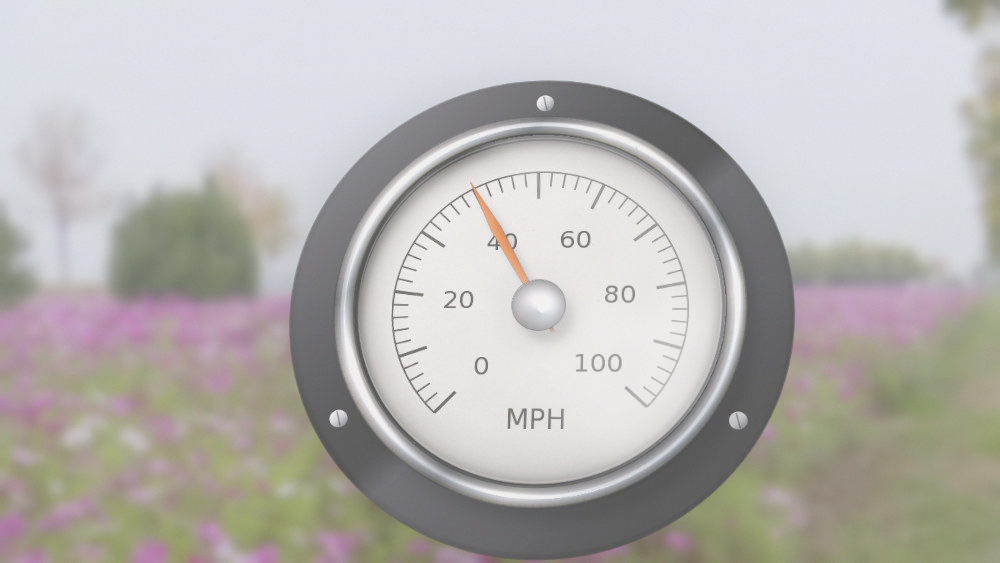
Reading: **40** mph
